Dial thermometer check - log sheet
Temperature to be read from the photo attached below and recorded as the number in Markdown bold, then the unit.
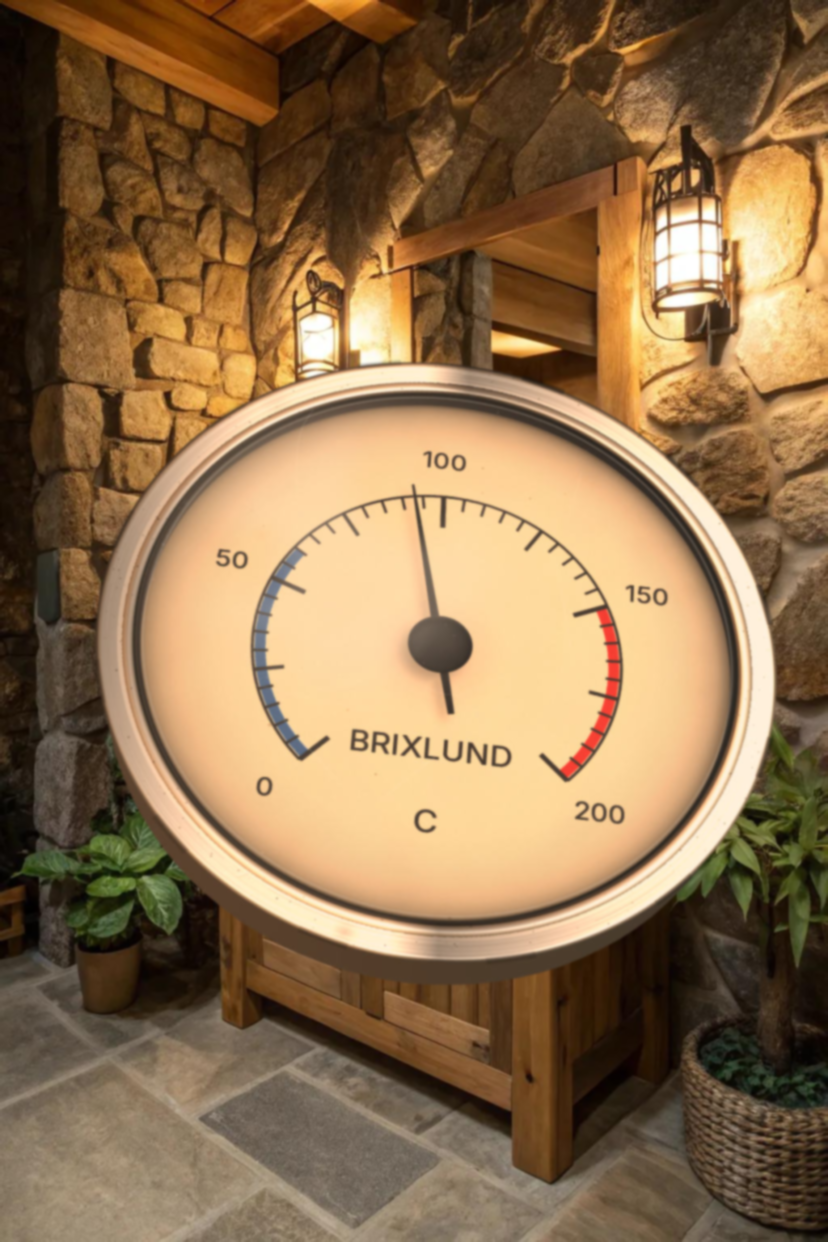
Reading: **92.5** °C
